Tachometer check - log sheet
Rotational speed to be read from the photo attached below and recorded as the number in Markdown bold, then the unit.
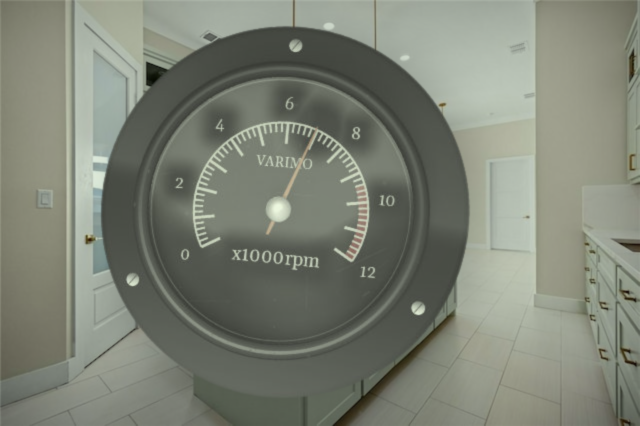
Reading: **7000** rpm
